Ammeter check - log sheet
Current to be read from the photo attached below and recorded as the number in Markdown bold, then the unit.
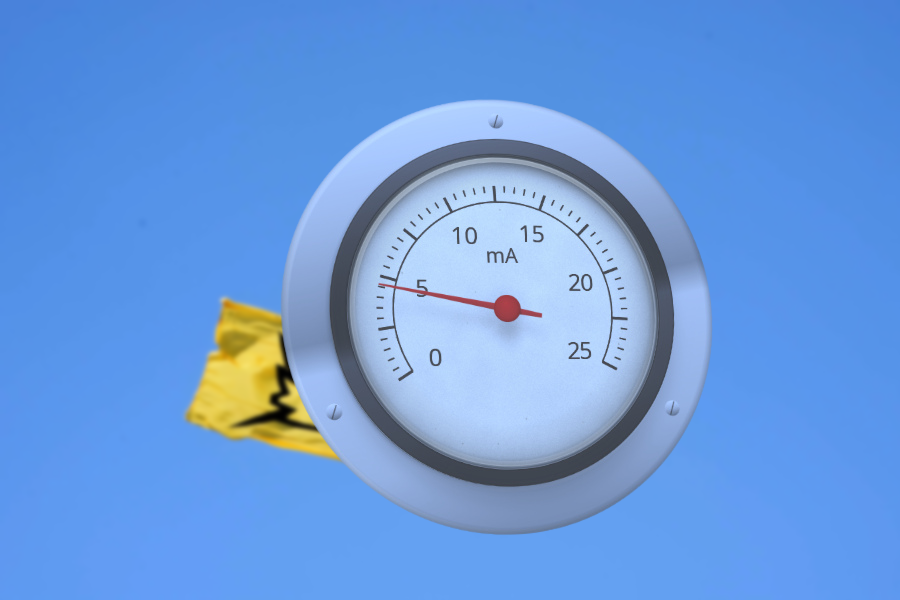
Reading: **4.5** mA
